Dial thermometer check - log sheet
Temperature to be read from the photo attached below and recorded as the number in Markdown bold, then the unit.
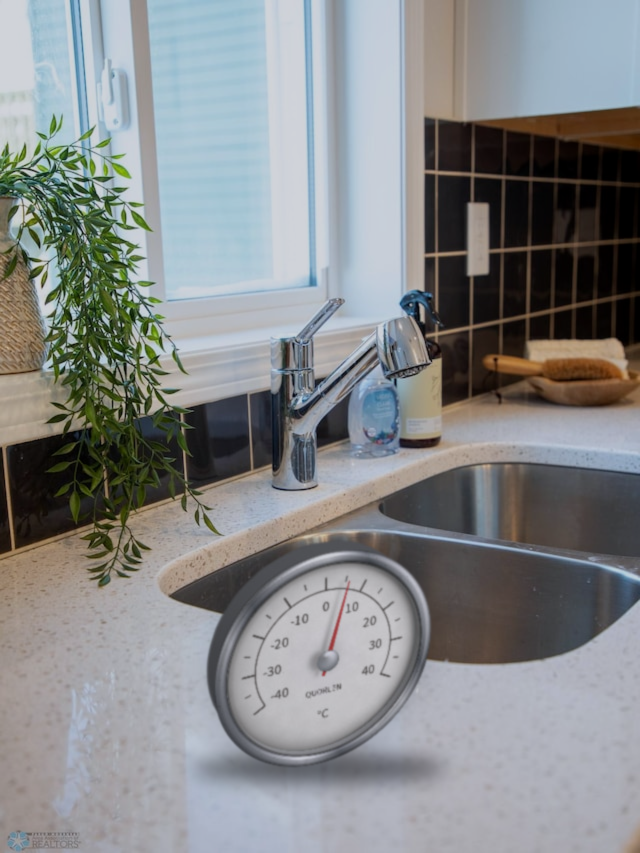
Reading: **5** °C
